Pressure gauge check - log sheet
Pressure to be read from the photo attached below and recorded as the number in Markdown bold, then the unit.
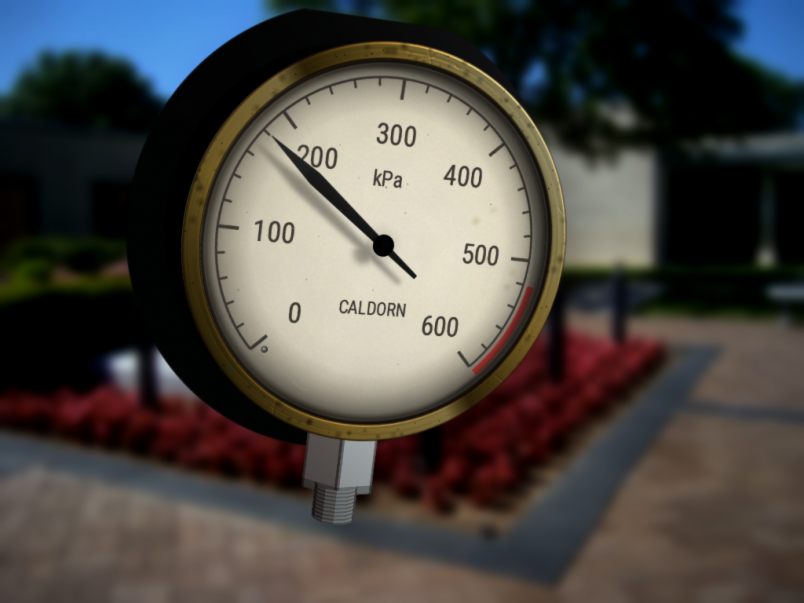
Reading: **180** kPa
